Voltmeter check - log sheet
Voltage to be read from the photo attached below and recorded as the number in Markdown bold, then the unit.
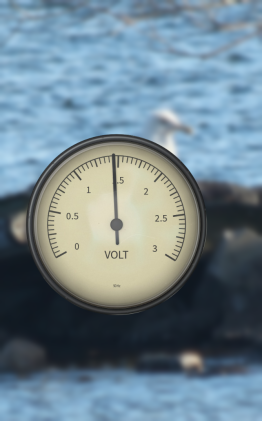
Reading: **1.45** V
